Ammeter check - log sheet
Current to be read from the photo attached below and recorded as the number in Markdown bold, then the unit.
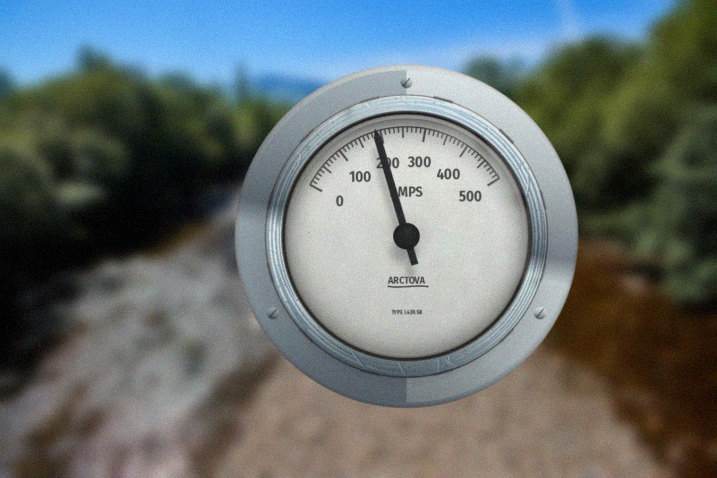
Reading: **190** A
